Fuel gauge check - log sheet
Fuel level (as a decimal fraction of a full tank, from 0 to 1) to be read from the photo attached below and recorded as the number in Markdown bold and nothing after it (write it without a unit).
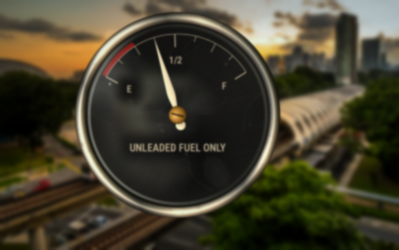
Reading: **0.375**
